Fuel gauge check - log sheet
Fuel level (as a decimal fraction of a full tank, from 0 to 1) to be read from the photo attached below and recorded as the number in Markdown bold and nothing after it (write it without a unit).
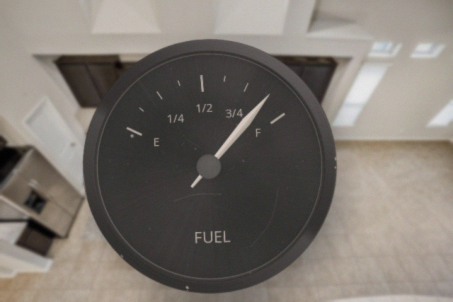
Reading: **0.875**
